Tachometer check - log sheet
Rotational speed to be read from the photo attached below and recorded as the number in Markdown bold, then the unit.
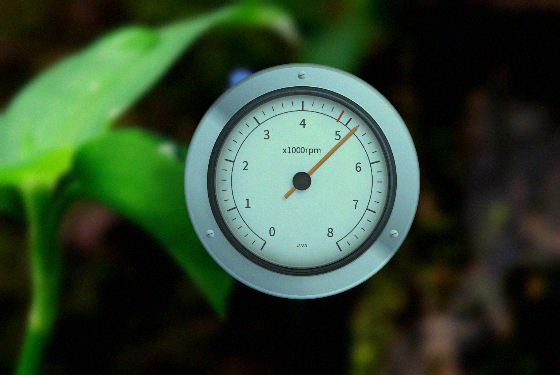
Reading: **5200** rpm
